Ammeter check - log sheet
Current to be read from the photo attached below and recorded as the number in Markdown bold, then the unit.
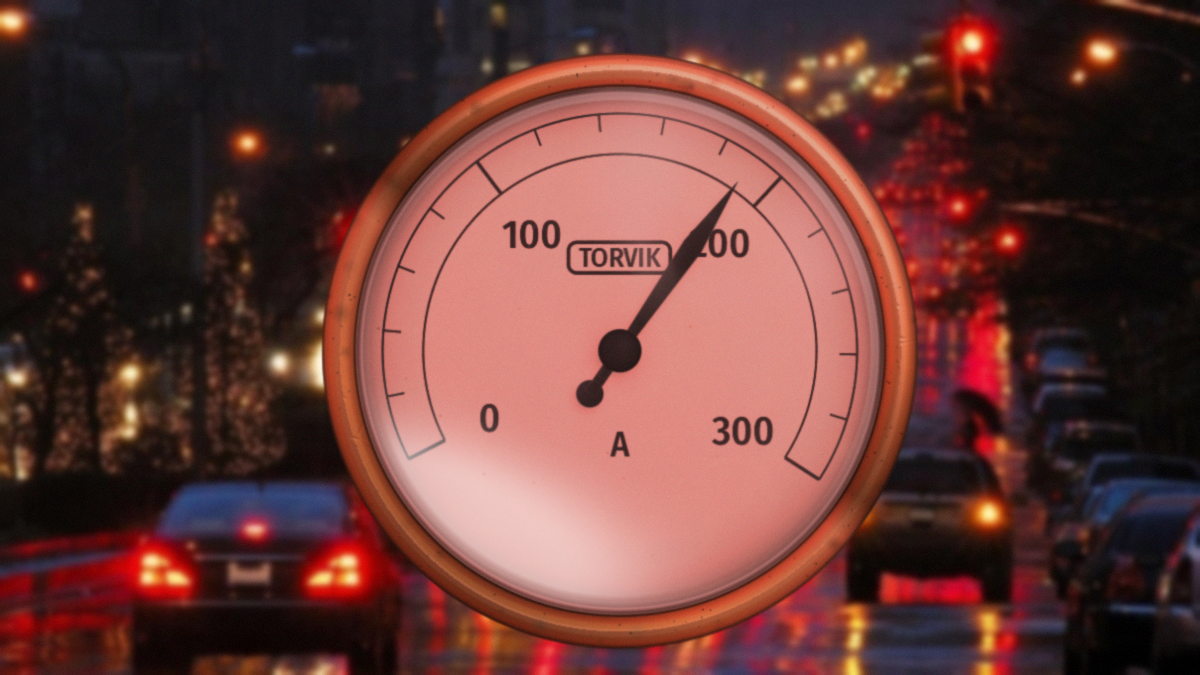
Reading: **190** A
